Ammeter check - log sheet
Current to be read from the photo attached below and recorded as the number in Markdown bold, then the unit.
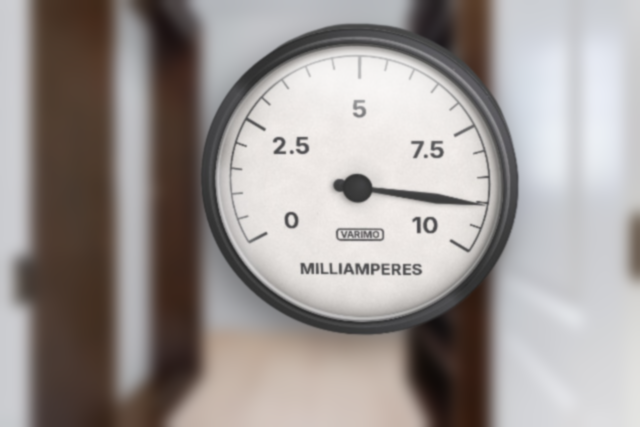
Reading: **9** mA
